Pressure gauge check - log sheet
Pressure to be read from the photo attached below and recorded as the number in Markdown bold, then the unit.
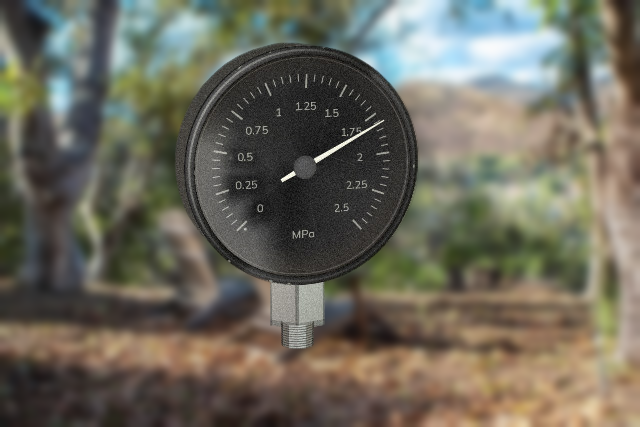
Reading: **1.8** MPa
